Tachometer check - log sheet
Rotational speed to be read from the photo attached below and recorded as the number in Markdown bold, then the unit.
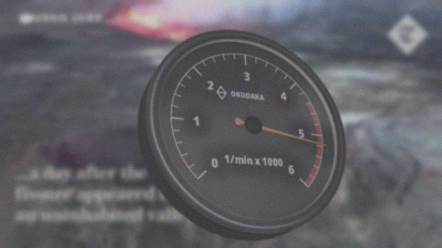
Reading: **5200** rpm
